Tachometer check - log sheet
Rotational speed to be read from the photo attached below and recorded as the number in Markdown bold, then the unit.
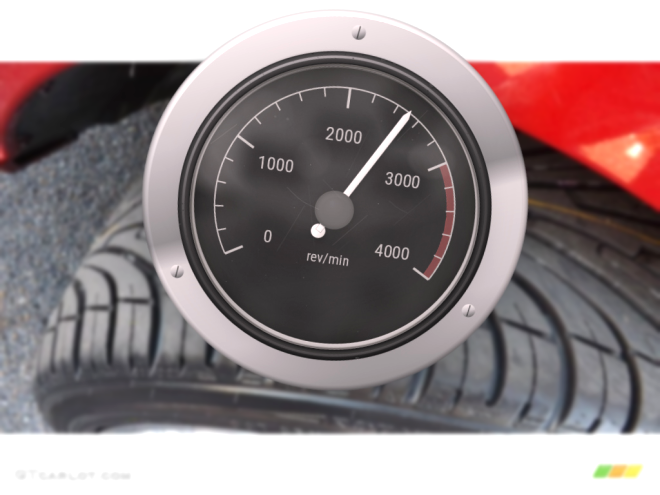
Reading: **2500** rpm
